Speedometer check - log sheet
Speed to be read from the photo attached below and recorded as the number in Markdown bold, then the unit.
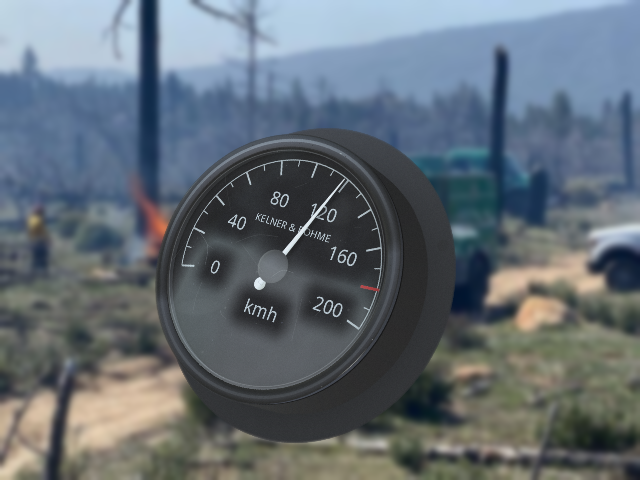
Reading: **120** km/h
